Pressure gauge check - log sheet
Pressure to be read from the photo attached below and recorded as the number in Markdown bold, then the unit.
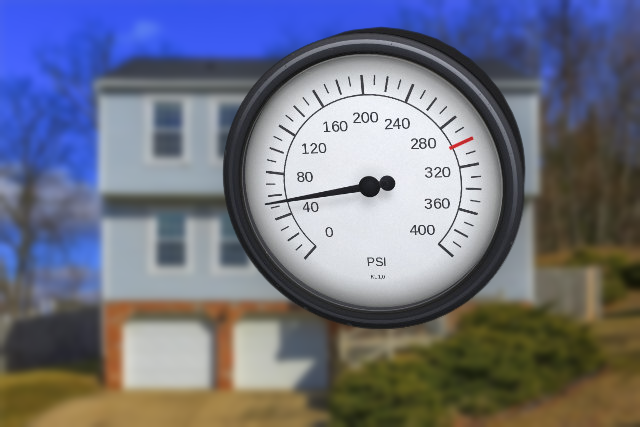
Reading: **55** psi
